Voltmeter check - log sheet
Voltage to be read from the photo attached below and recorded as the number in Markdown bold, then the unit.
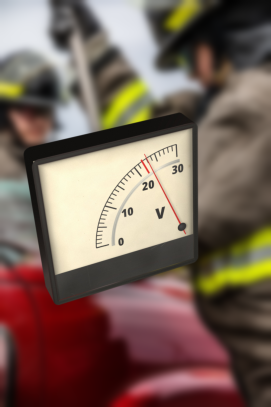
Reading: **23** V
